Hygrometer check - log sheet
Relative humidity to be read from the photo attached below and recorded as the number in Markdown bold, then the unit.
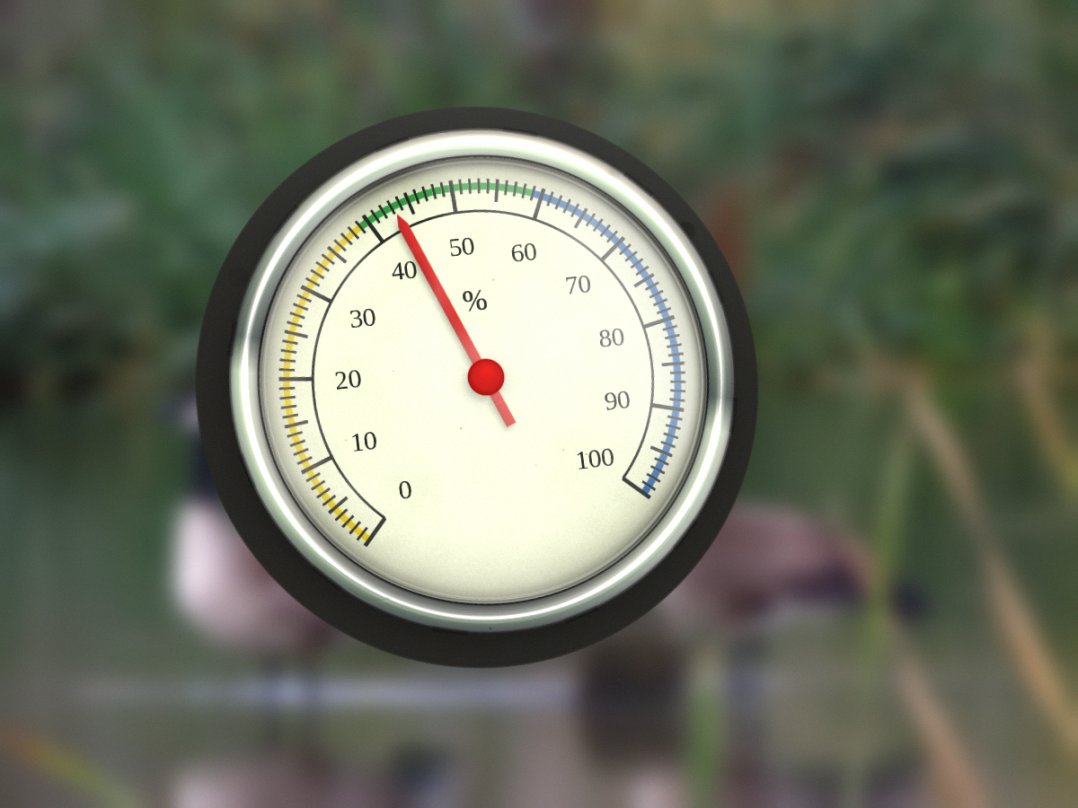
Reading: **43** %
